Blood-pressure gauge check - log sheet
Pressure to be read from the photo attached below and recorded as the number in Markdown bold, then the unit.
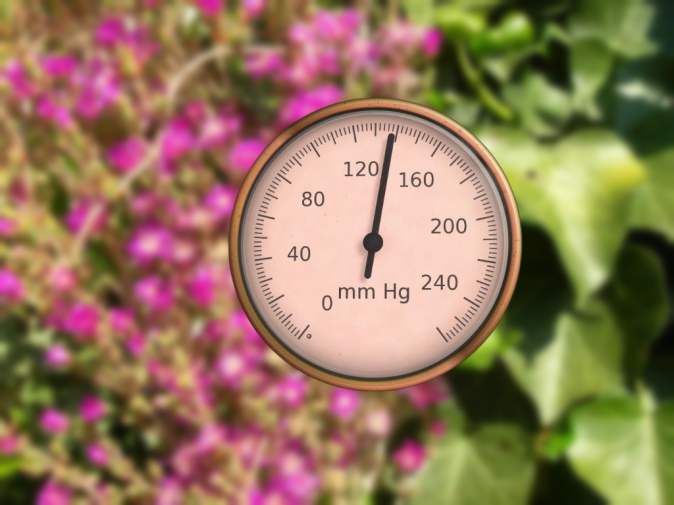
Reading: **138** mmHg
